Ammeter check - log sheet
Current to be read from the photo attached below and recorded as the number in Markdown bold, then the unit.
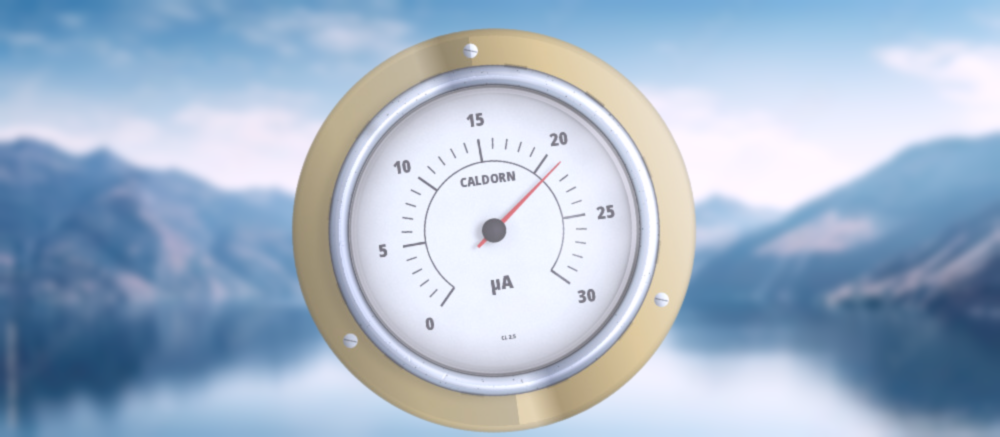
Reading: **21** µA
